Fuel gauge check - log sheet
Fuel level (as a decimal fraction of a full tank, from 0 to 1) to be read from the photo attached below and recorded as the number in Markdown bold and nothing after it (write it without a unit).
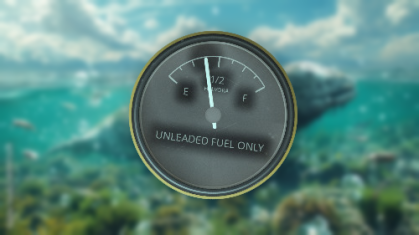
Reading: **0.375**
